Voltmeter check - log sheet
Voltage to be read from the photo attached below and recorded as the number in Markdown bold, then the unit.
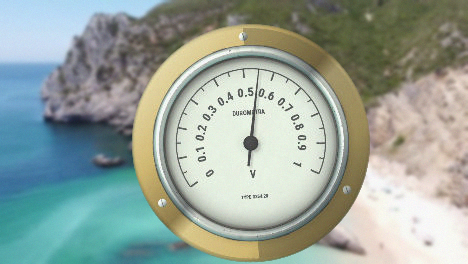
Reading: **0.55** V
